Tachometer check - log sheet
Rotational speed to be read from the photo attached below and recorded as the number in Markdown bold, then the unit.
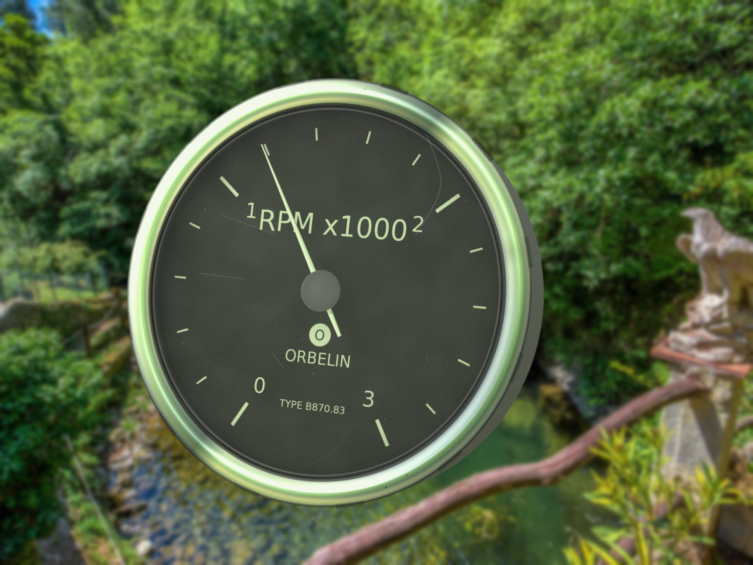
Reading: **1200** rpm
